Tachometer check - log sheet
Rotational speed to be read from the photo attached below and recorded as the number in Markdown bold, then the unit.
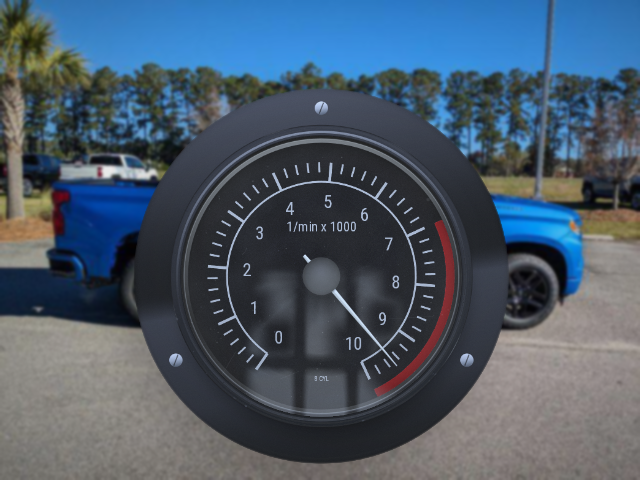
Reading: **9500** rpm
